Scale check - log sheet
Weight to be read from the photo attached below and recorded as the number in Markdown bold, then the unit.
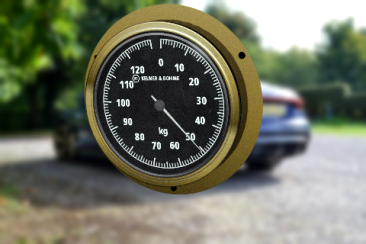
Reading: **50** kg
